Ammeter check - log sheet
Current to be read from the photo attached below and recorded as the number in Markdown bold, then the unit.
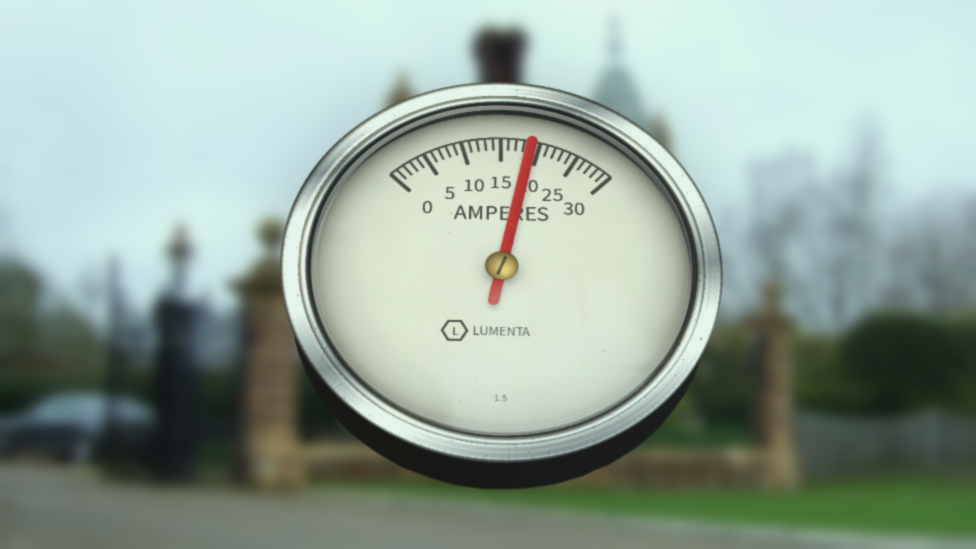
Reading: **19** A
